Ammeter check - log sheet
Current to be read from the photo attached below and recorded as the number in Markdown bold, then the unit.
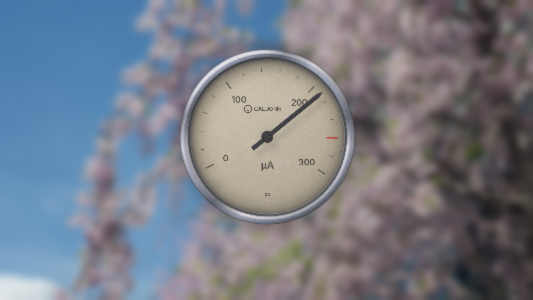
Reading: **210** µA
